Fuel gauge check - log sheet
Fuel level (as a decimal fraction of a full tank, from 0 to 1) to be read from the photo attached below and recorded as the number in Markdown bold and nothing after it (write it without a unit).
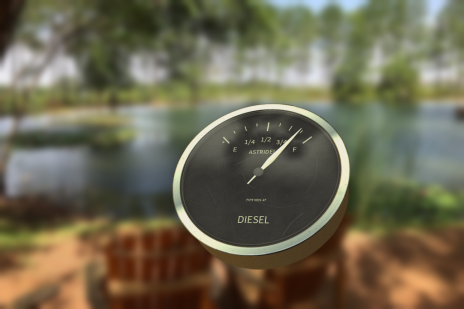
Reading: **0.875**
